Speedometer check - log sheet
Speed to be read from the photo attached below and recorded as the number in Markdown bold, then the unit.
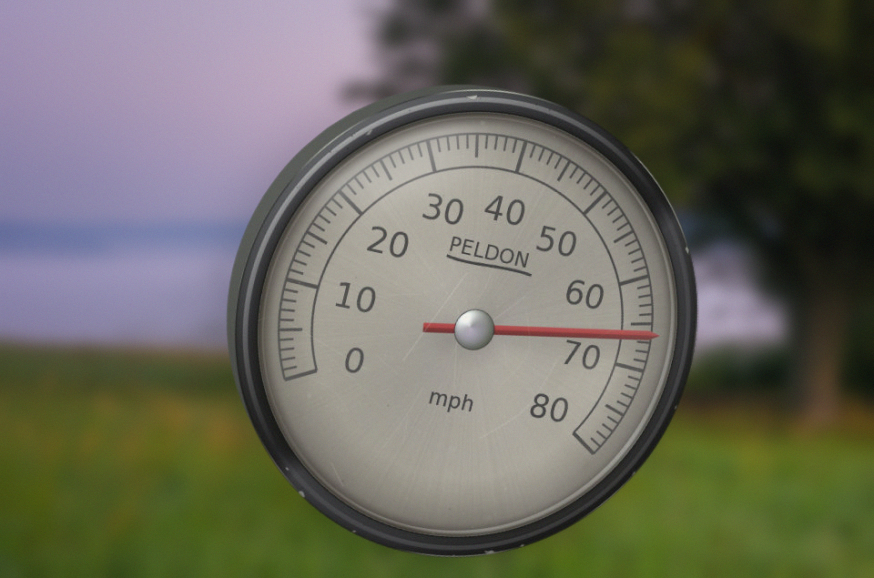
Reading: **66** mph
